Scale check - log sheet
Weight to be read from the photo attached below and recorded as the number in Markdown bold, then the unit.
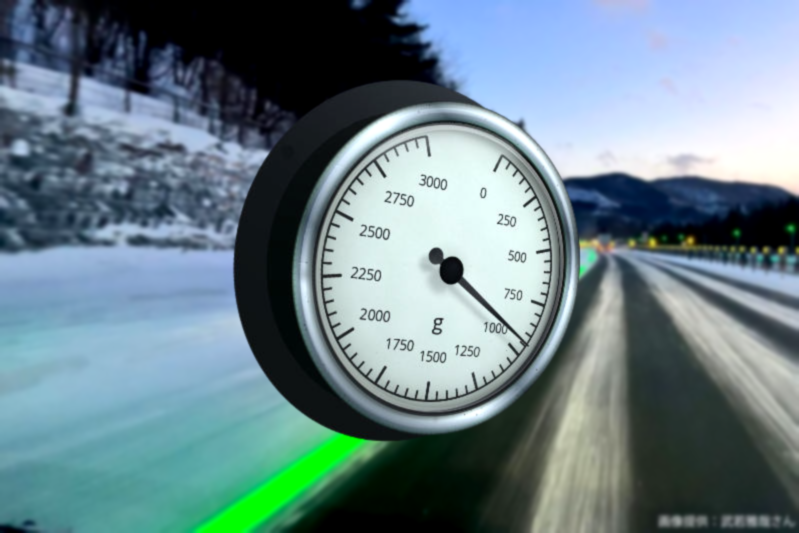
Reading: **950** g
